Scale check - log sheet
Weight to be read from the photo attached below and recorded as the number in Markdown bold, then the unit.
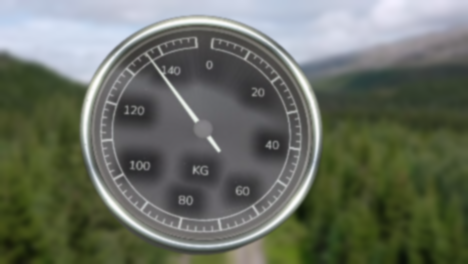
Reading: **136** kg
